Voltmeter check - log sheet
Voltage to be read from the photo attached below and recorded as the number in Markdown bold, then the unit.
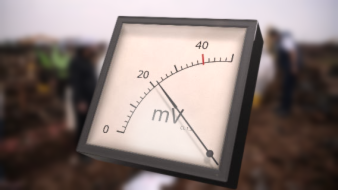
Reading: **22** mV
